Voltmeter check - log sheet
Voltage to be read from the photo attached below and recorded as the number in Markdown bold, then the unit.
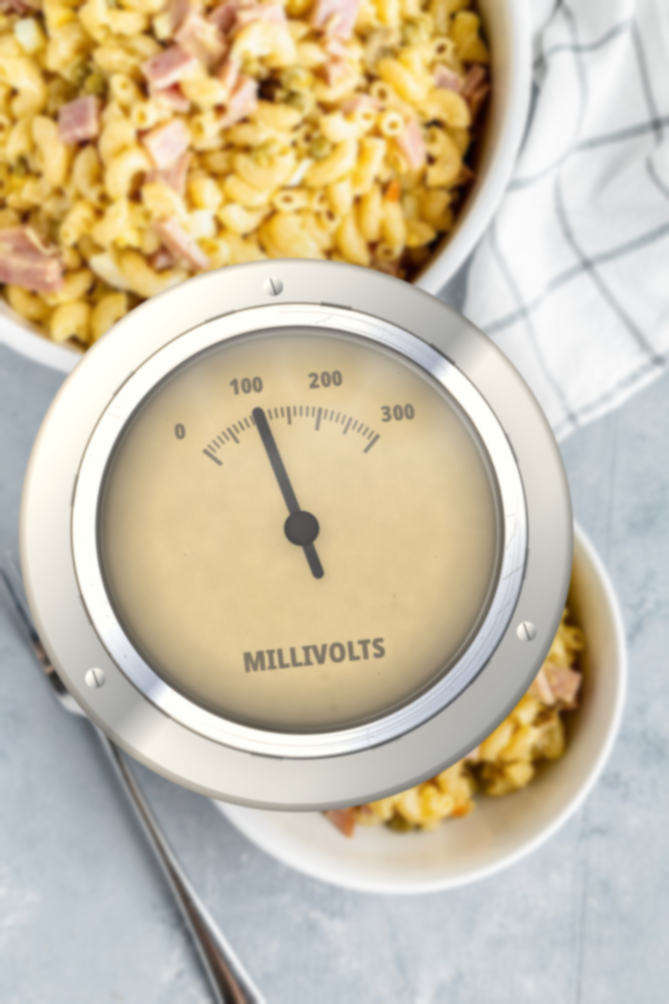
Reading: **100** mV
